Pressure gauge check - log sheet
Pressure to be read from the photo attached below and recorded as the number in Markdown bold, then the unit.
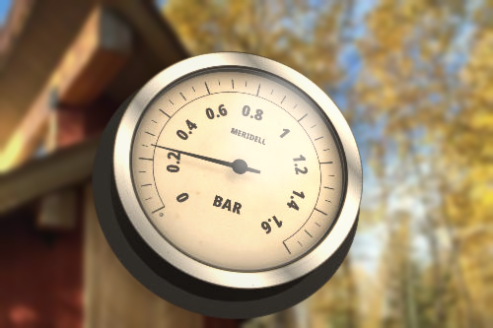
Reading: **0.25** bar
